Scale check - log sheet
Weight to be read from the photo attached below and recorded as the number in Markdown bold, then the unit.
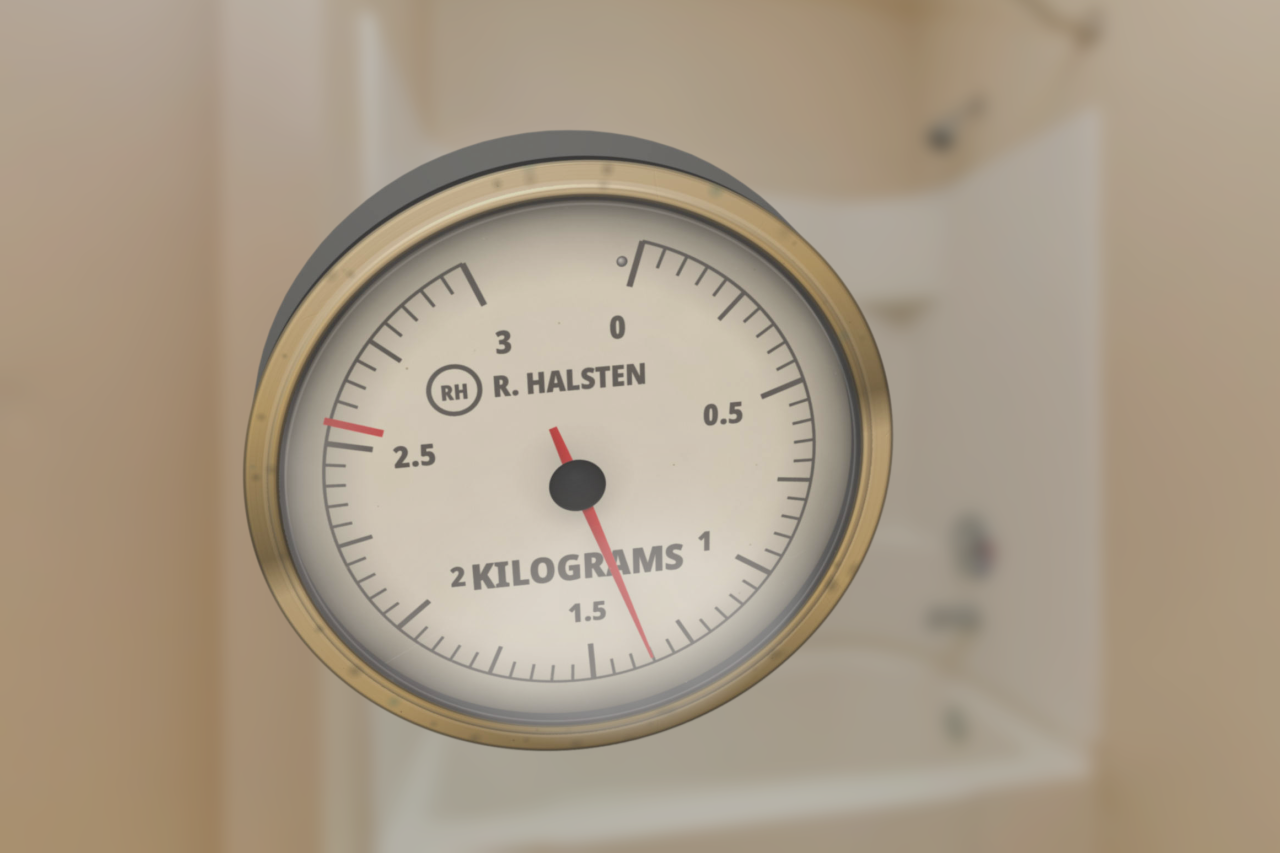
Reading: **1.35** kg
